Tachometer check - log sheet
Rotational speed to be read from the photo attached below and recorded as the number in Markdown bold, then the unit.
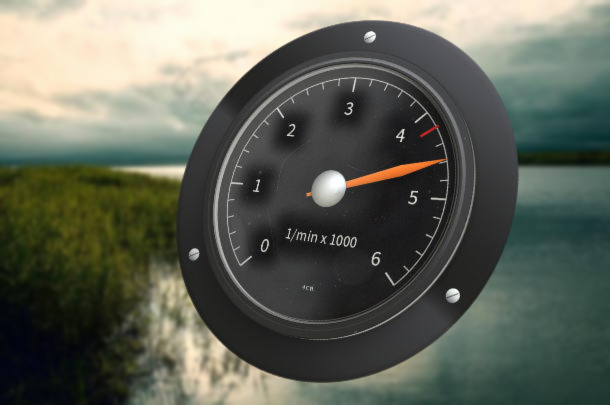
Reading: **4600** rpm
